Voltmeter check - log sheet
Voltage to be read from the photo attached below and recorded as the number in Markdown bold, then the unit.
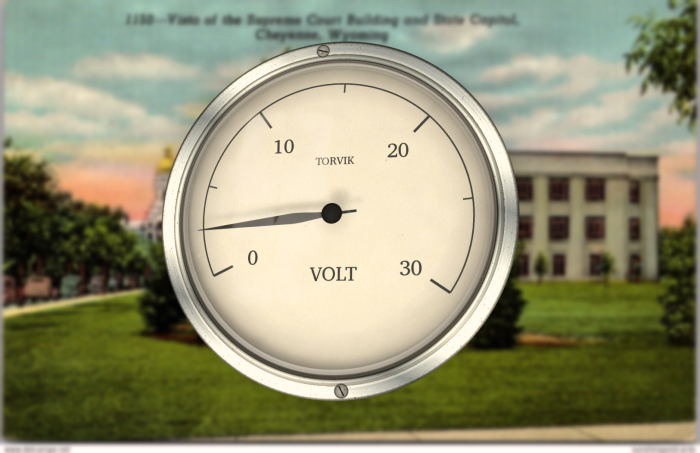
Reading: **2.5** V
